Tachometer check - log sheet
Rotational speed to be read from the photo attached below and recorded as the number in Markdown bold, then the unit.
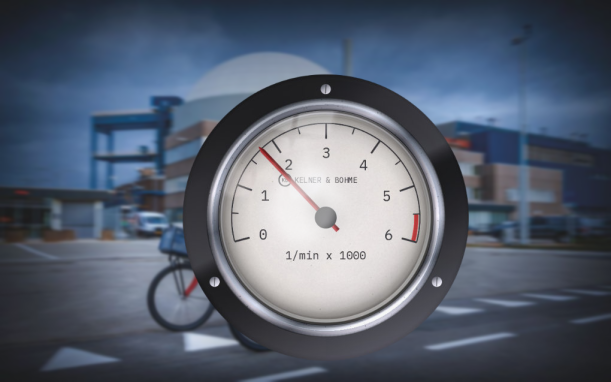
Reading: **1750** rpm
